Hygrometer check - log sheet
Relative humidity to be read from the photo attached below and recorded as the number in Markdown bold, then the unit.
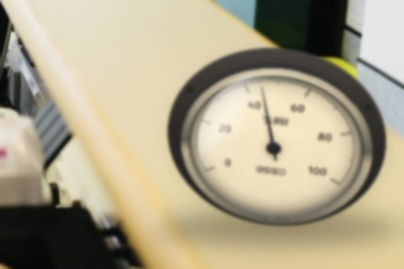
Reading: **45** %
